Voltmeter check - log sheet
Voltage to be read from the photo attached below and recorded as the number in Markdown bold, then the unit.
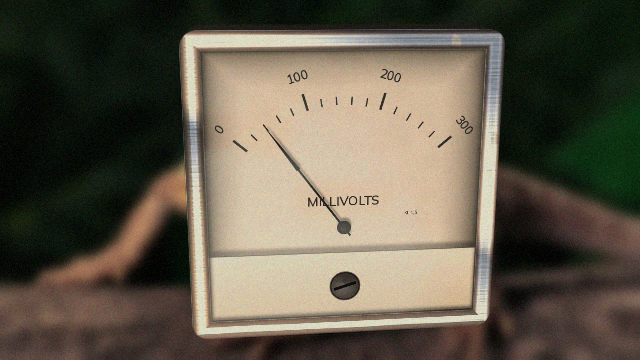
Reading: **40** mV
